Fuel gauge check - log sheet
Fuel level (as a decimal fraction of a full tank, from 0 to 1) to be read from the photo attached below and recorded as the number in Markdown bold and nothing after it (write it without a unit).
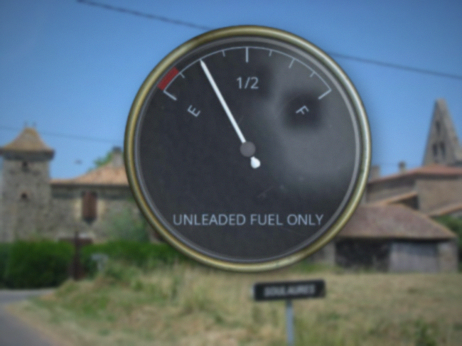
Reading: **0.25**
